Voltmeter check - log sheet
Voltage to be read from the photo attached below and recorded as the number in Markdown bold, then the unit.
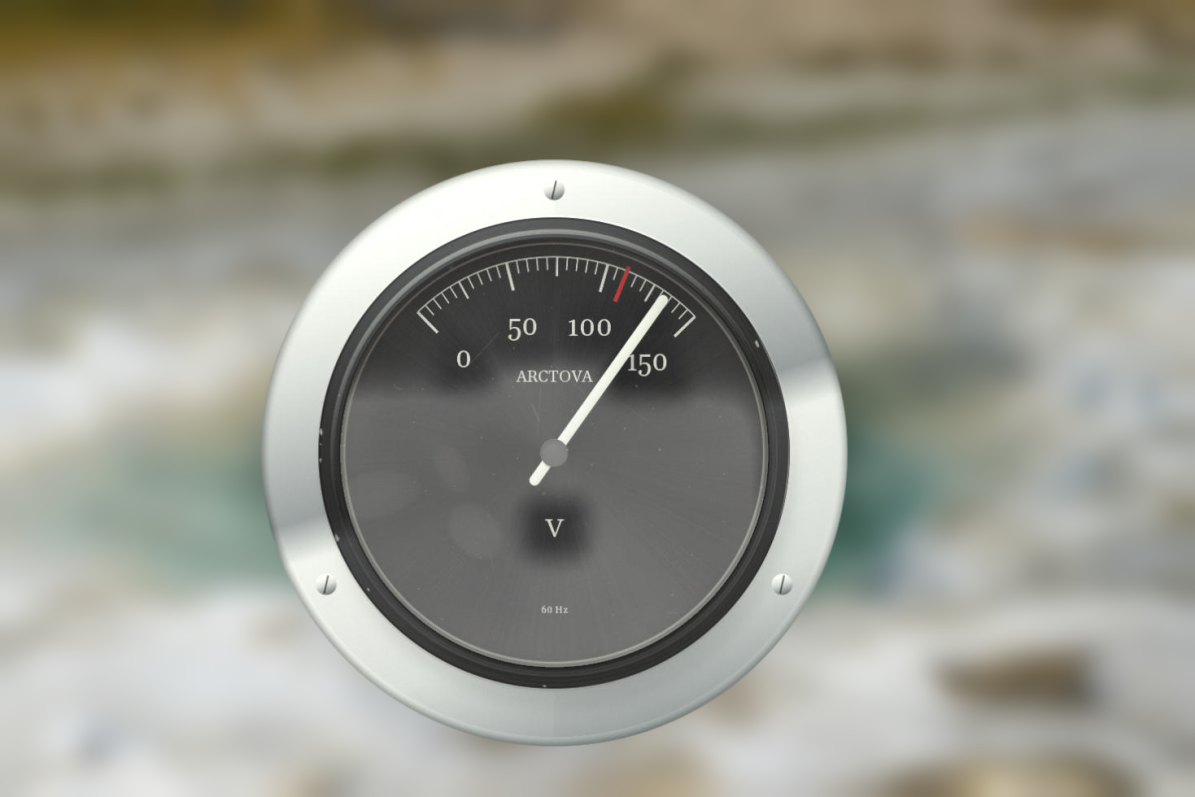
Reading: **132.5** V
